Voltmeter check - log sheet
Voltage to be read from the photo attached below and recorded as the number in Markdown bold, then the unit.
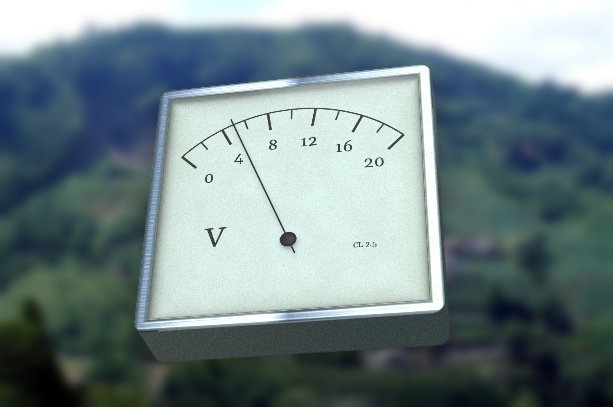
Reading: **5** V
